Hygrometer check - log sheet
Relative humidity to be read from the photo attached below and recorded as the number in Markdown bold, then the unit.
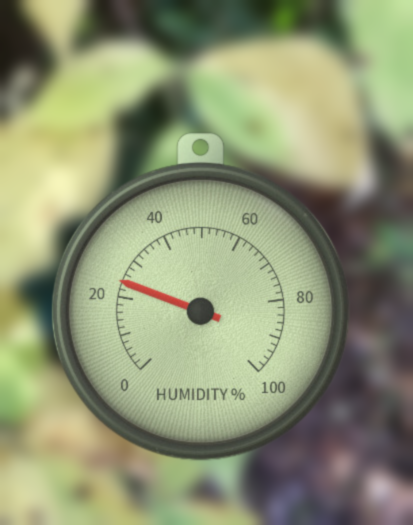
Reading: **24** %
